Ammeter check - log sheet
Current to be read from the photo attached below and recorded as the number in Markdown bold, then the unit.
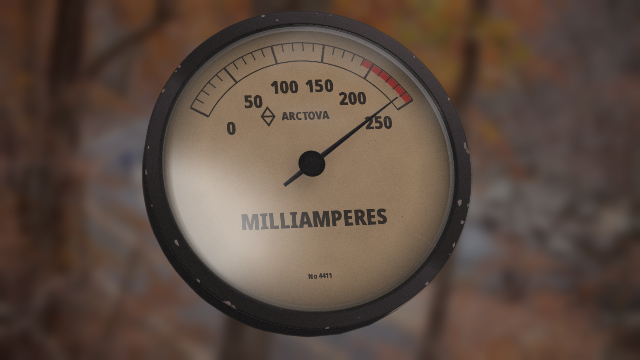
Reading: **240** mA
